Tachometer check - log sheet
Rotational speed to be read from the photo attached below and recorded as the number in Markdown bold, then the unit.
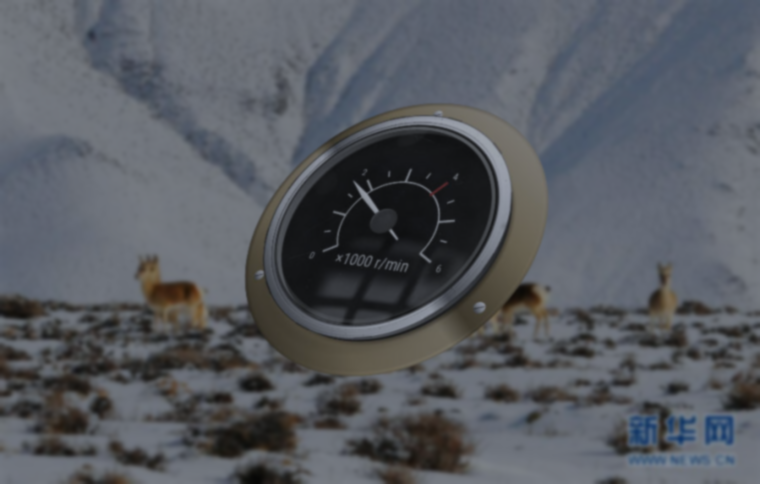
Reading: **1750** rpm
